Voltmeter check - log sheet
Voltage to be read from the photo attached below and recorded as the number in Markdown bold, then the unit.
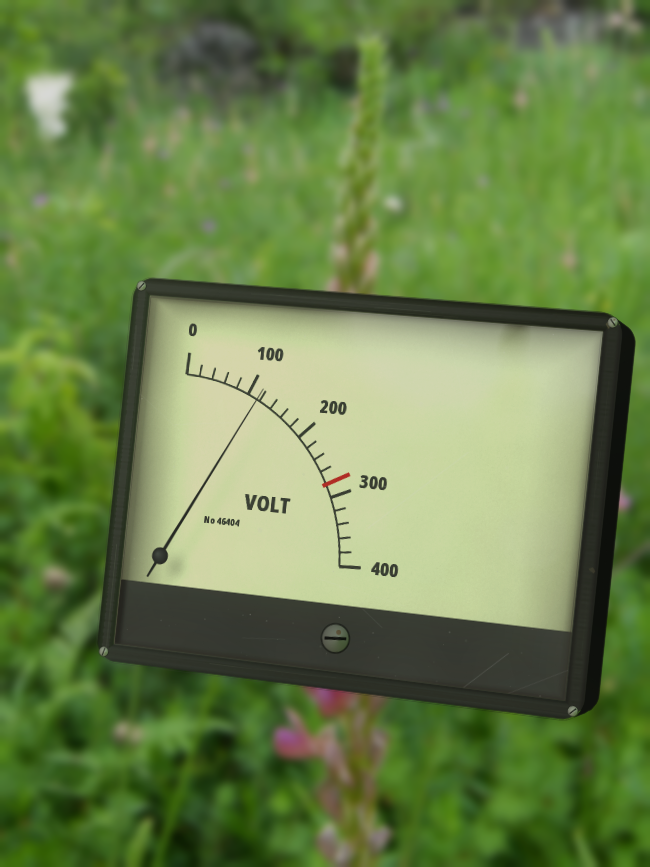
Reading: **120** V
